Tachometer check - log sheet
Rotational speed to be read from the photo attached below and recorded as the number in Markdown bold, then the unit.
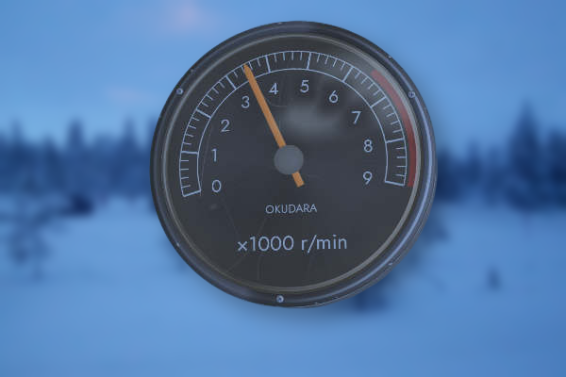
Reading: **3500** rpm
